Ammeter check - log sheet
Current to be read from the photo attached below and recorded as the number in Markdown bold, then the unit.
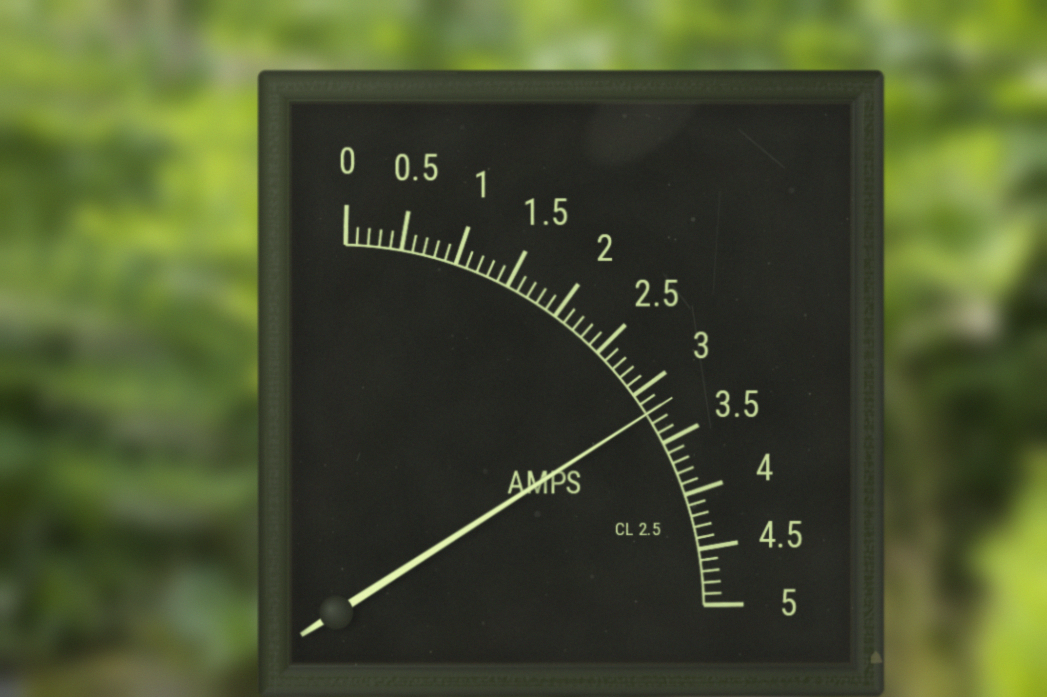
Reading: **3.2** A
